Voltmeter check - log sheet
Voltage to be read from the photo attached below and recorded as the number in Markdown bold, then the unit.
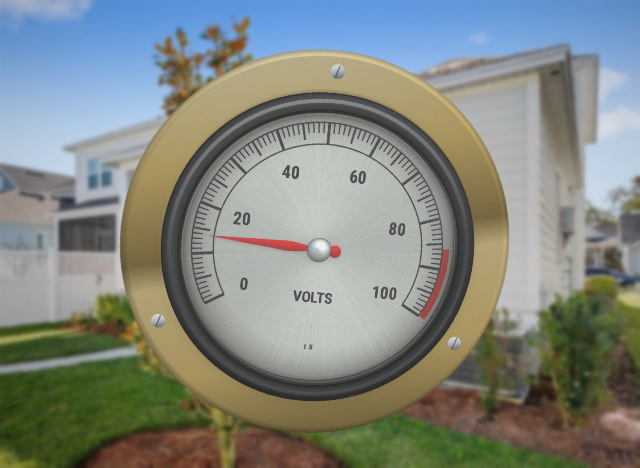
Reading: **14** V
